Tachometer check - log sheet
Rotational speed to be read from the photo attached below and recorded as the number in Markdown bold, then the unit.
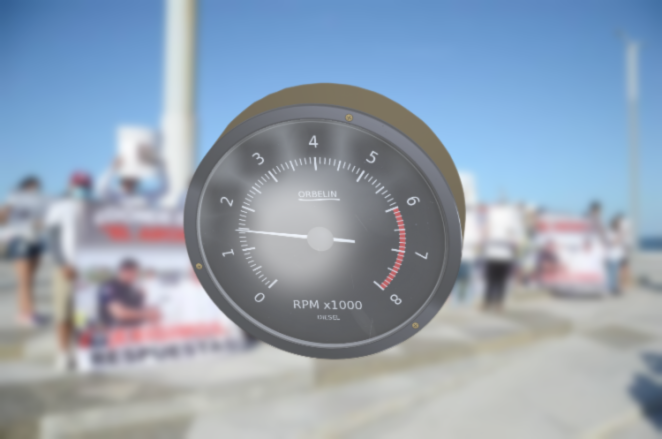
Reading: **1500** rpm
